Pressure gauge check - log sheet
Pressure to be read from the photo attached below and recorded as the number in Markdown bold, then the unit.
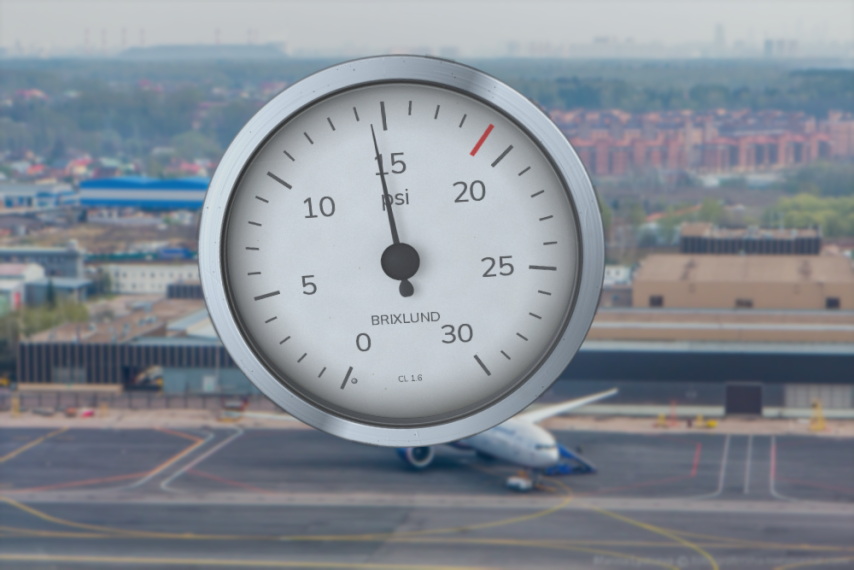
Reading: **14.5** psi
